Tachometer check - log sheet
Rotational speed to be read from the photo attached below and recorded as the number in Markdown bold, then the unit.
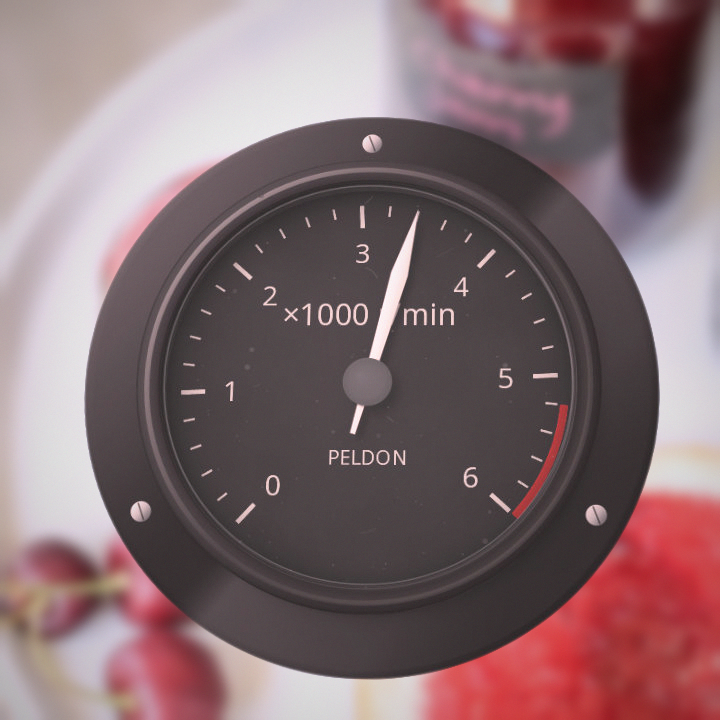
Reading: **3400** rpm
